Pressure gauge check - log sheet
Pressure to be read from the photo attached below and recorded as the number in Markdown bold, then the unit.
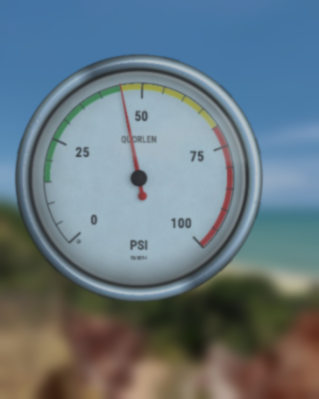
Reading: **45** psi
